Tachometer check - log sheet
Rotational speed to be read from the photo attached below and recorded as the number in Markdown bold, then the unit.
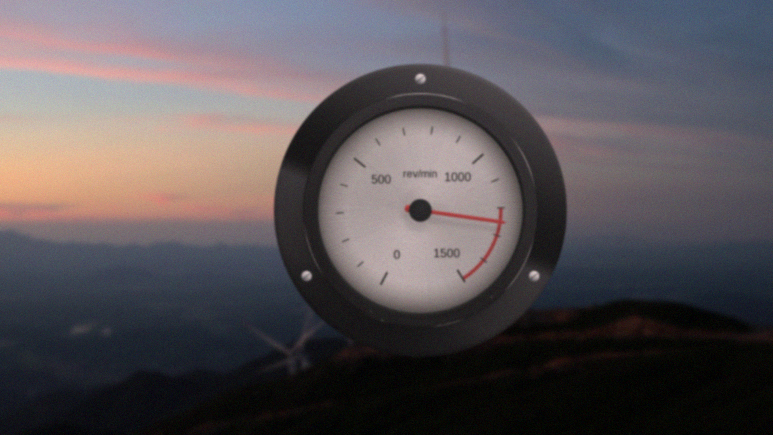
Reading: **1250** rpm
